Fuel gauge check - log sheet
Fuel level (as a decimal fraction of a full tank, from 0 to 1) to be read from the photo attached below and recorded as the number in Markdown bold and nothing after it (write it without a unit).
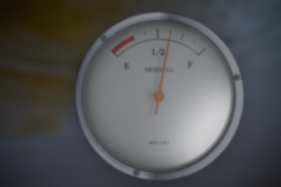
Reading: **0.625**
